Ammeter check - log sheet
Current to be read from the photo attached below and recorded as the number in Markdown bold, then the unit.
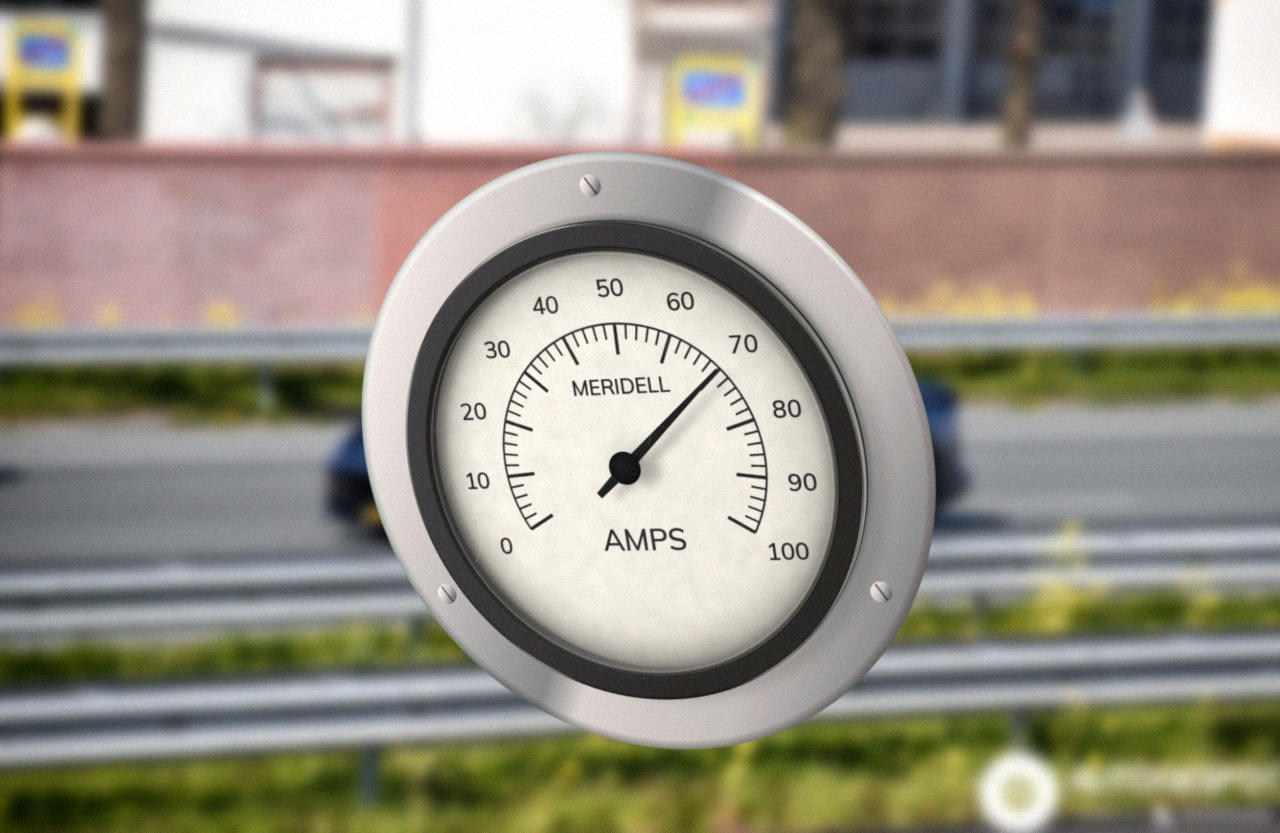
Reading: **70** A
